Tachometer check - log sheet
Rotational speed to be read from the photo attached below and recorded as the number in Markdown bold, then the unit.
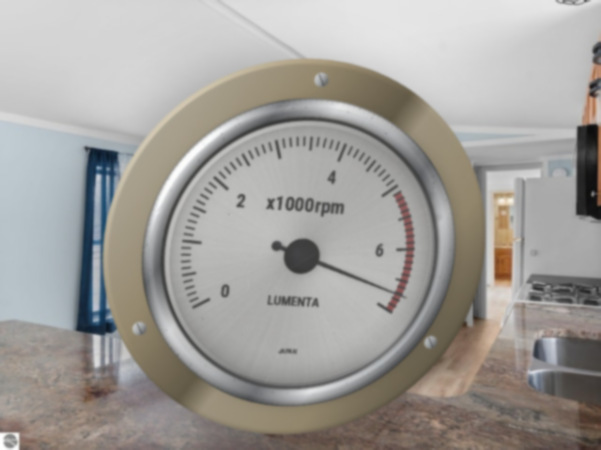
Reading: **6700** rpm
